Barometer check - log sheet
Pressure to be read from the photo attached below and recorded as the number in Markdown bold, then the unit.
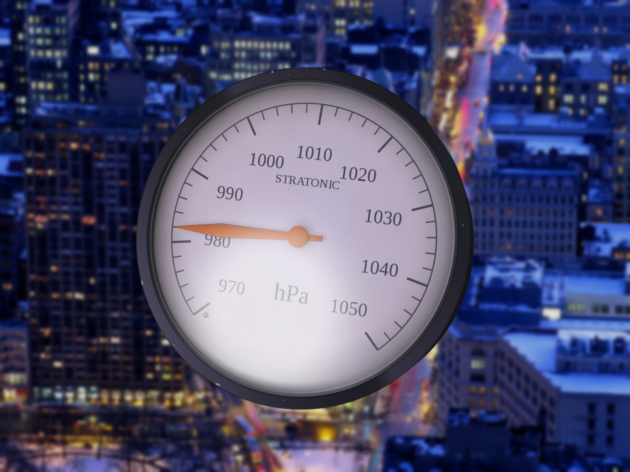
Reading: **982** hPa
